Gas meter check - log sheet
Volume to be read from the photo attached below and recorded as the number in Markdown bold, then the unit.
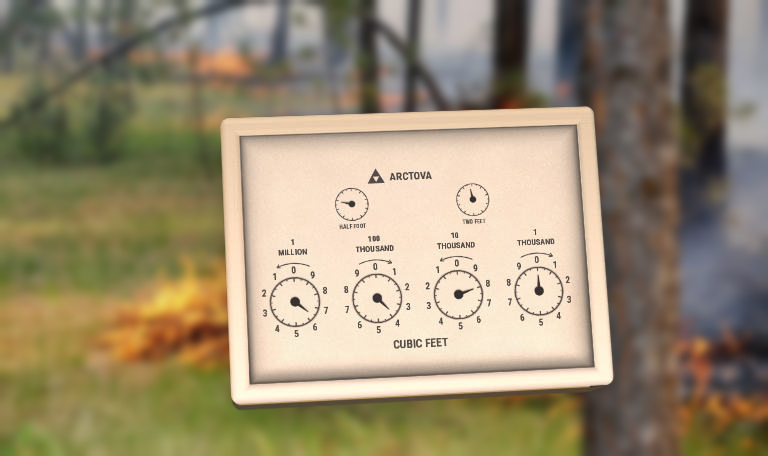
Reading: **638000** ft³
